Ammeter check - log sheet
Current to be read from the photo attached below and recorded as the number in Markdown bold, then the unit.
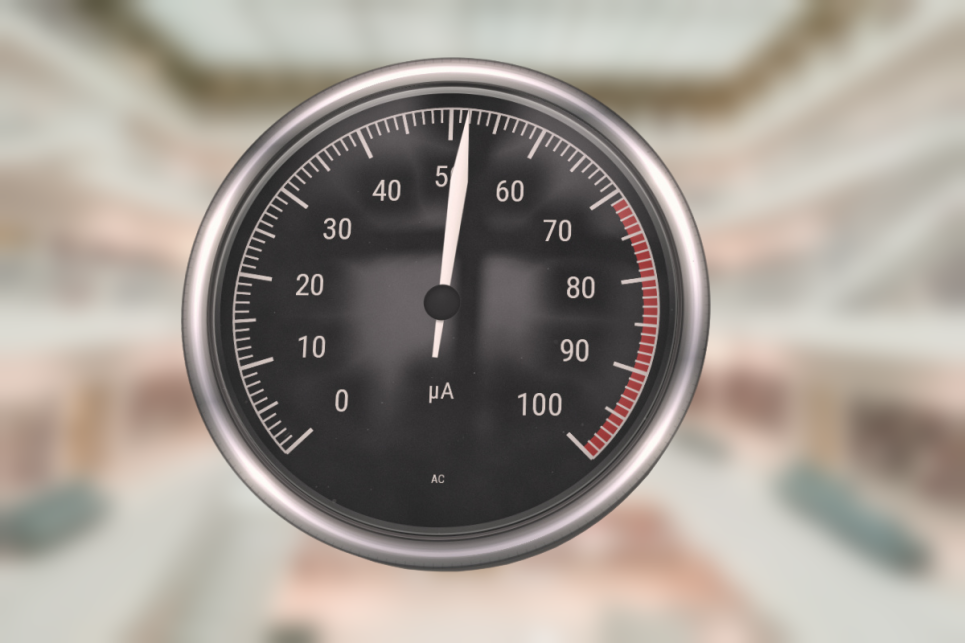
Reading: **52** µA
